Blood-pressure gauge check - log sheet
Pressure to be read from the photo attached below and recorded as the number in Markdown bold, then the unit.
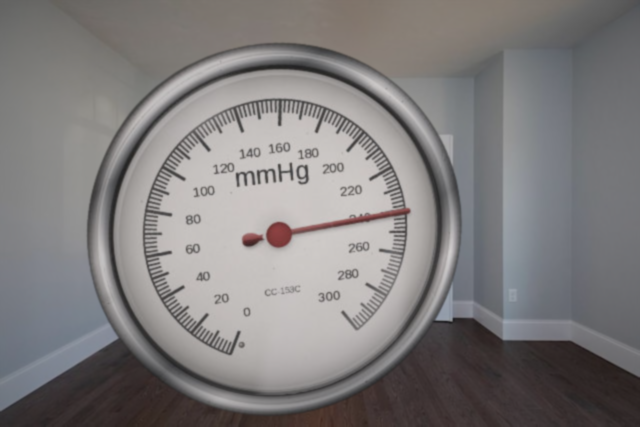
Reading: **240** mmHg
